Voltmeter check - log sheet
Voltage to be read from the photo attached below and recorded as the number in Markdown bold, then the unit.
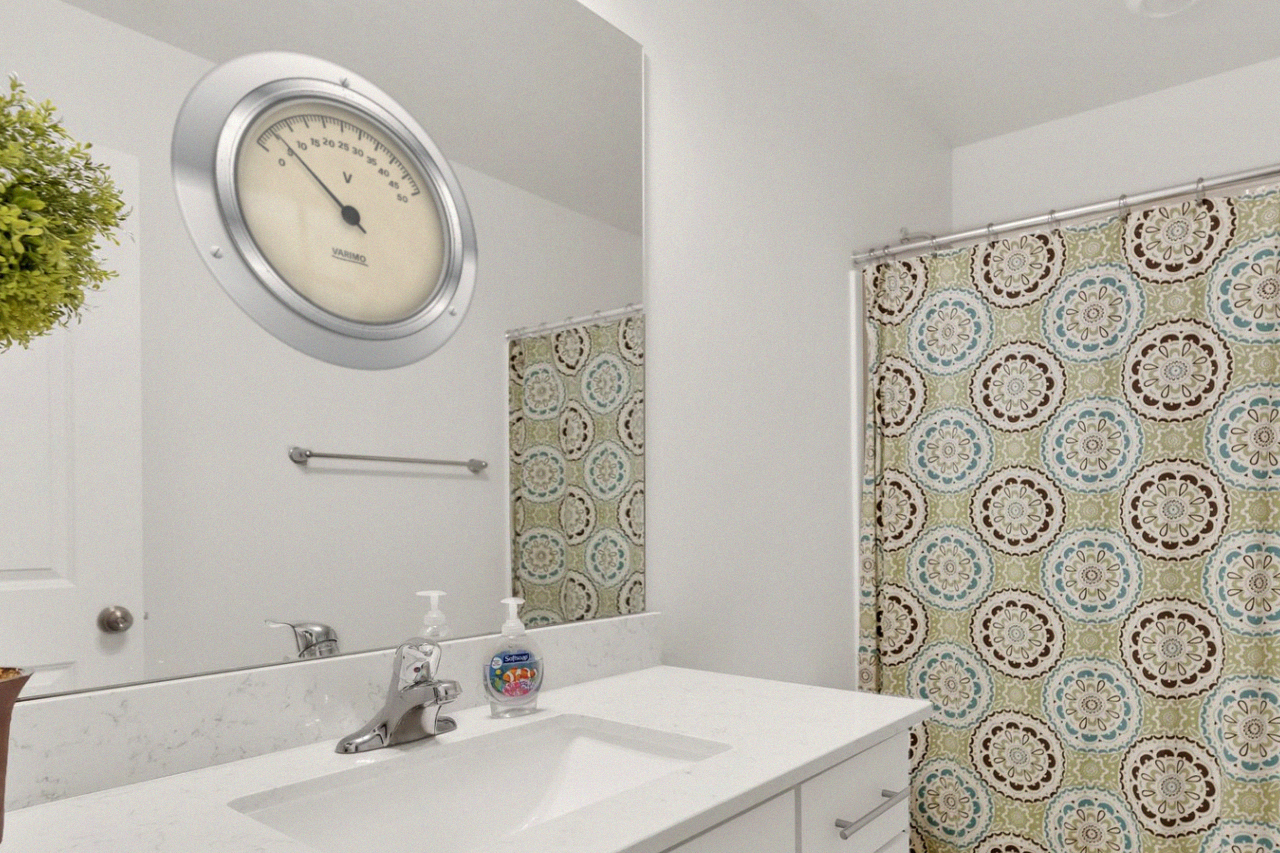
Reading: **5** V
